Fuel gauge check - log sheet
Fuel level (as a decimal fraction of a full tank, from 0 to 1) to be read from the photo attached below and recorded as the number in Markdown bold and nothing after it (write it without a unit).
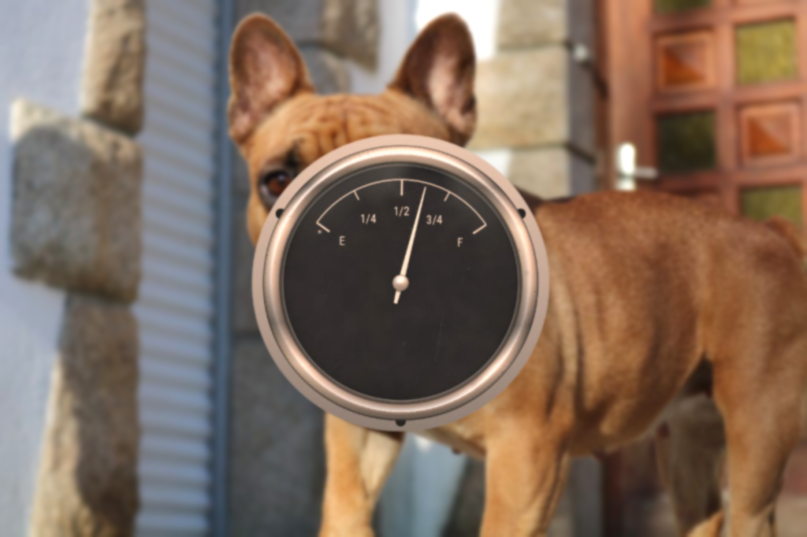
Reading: **0.625**
